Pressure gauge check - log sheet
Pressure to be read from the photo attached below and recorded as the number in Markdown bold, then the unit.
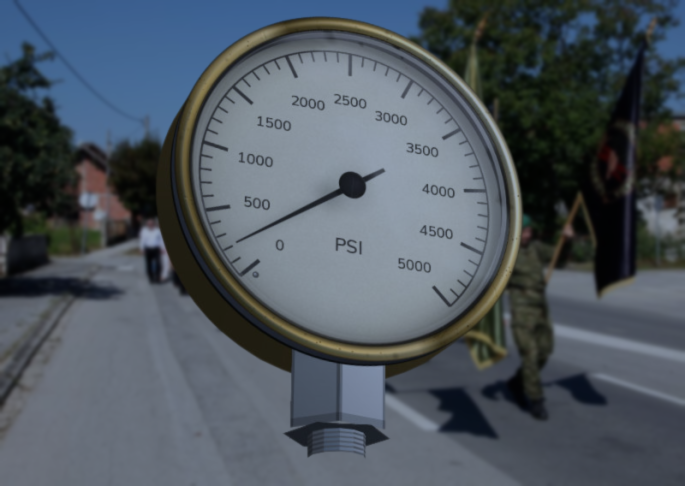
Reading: **200** psi
